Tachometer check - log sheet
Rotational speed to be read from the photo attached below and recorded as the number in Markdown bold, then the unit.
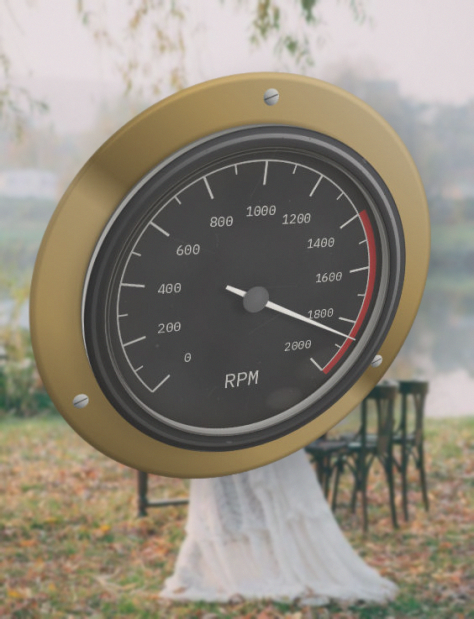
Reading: **1850** rpm
